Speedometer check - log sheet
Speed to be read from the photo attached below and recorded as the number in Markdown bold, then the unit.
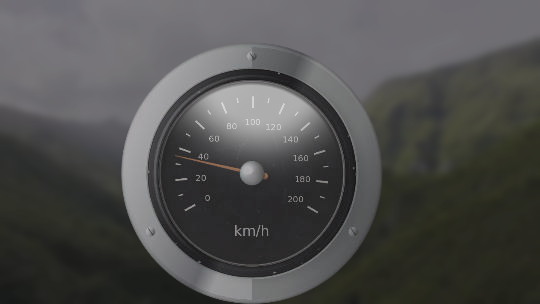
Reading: **35** km/h
